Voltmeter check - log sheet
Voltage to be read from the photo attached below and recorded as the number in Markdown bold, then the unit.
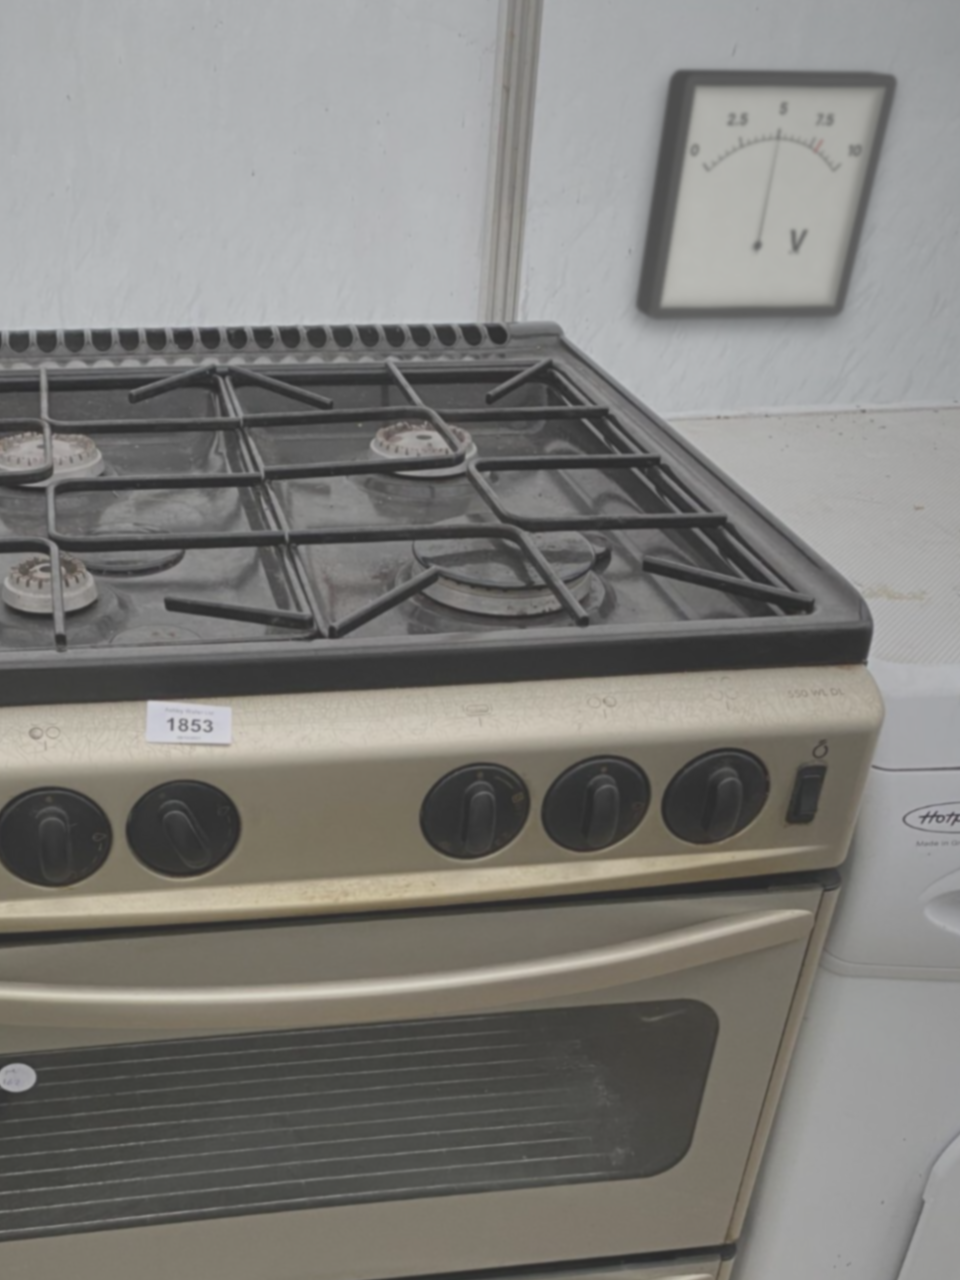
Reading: **5** V
